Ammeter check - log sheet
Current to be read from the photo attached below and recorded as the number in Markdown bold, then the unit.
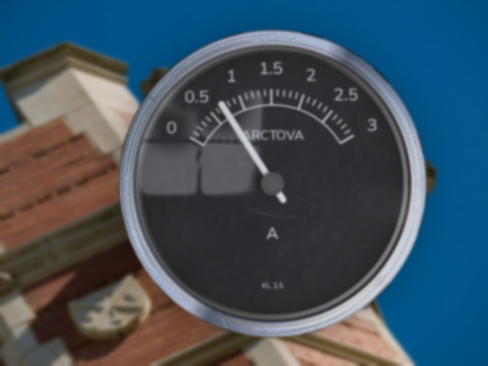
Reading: **0.7** A
